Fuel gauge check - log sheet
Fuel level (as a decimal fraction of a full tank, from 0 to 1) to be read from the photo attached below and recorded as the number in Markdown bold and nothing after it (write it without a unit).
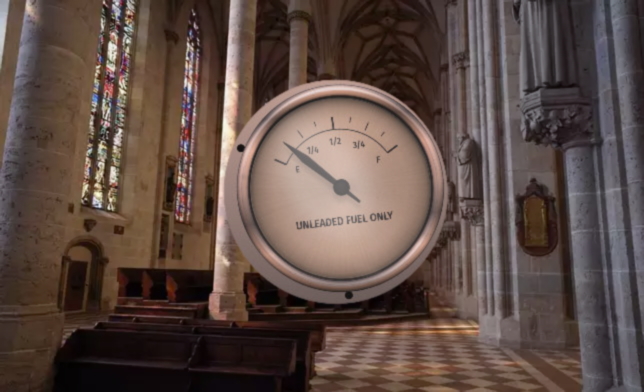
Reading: **0.125**
